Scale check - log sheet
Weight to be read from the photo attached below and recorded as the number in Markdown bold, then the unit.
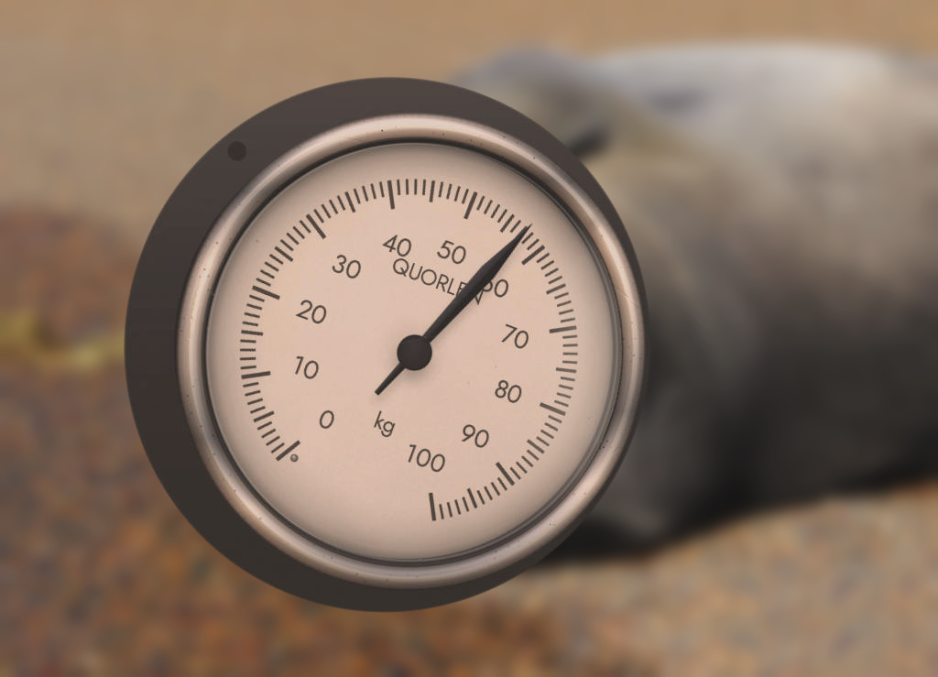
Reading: **57** kg
